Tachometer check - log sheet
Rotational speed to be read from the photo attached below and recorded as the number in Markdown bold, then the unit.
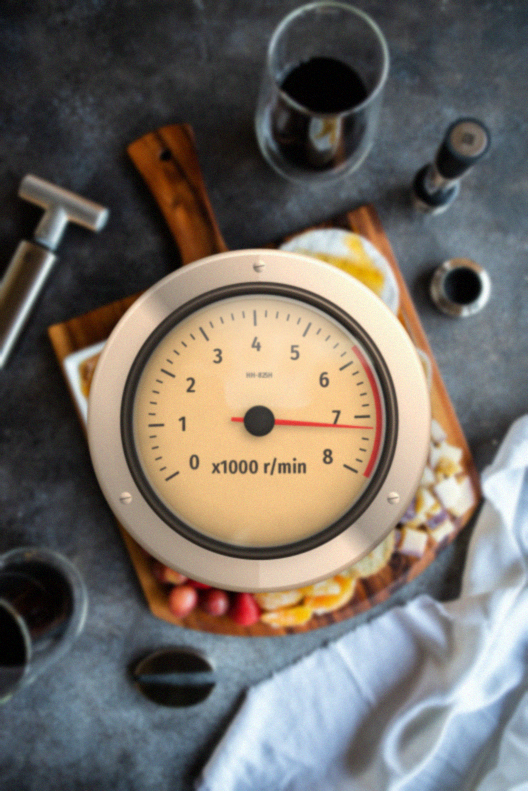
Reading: **7200** rpm
